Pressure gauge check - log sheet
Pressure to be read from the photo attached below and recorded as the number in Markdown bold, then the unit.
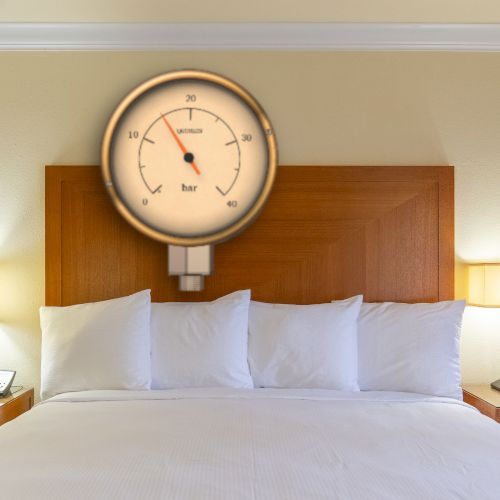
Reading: **15** bar
